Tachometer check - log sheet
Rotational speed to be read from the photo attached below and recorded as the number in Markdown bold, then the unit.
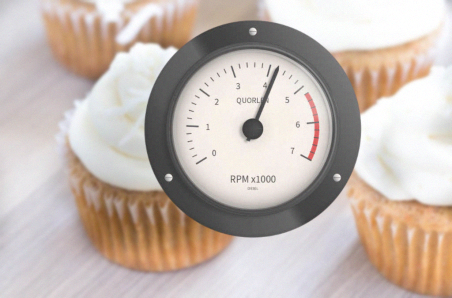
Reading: **4200** rpm
